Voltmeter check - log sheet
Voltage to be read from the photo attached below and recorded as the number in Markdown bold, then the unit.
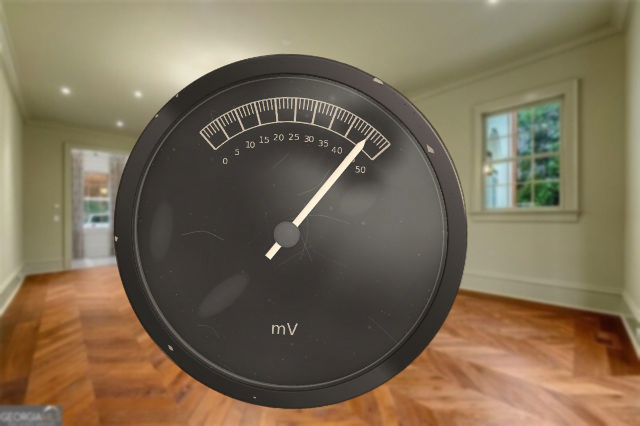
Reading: **45** mV
